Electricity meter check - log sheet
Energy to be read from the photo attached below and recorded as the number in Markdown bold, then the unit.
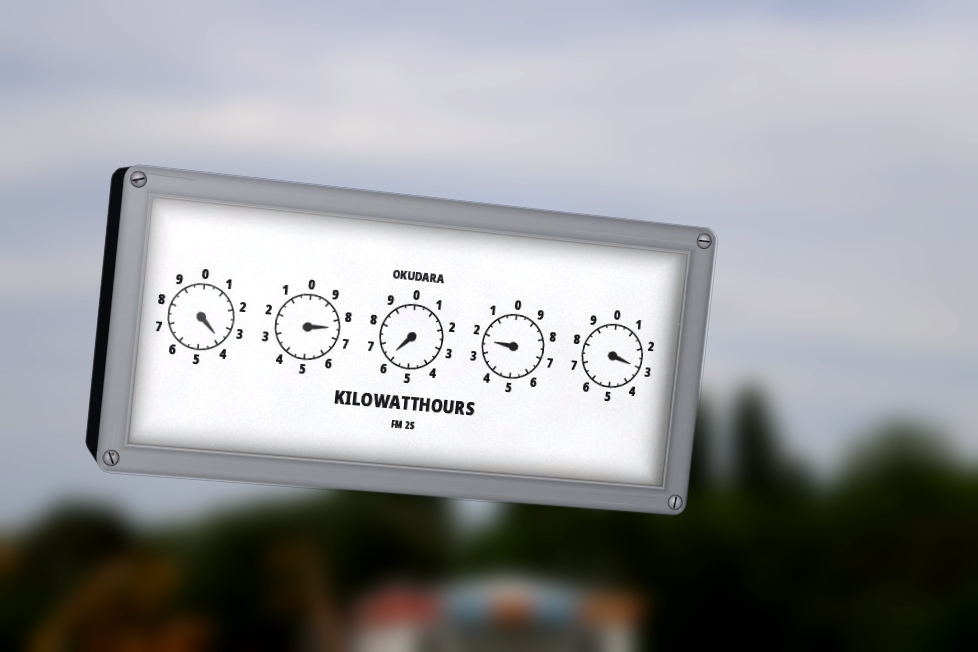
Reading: **37623** kWh
